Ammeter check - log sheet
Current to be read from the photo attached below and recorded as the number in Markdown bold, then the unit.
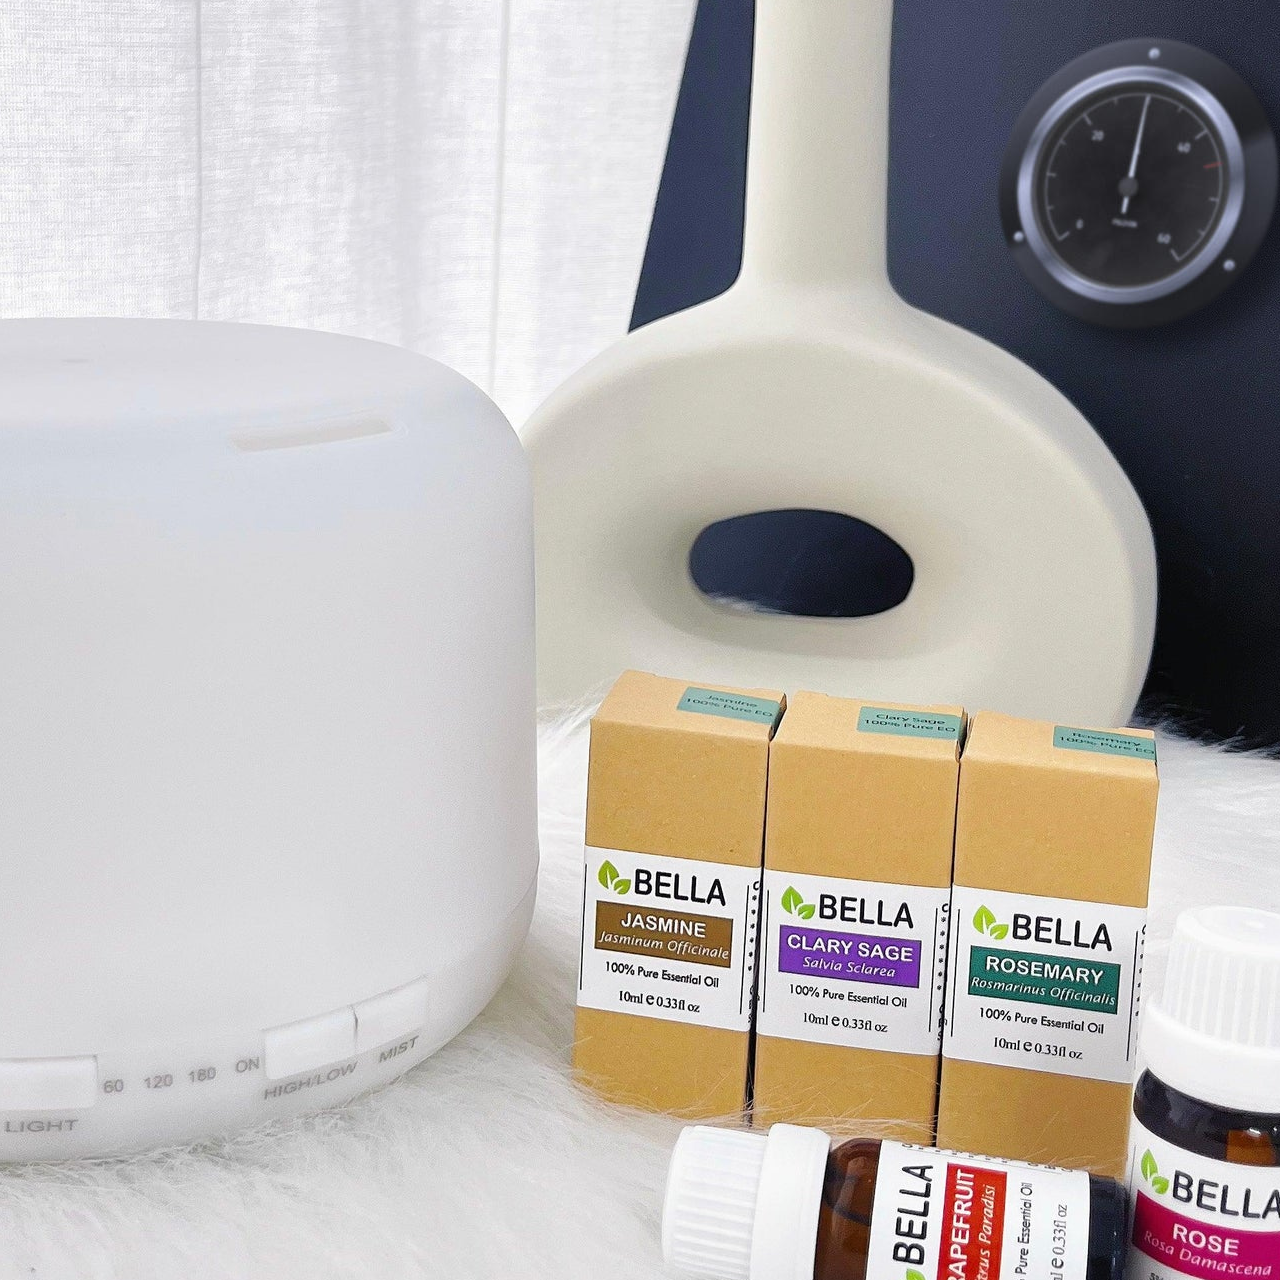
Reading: **30** A
